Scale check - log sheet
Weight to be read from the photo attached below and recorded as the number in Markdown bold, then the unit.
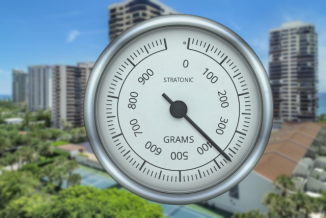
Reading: **370** g
